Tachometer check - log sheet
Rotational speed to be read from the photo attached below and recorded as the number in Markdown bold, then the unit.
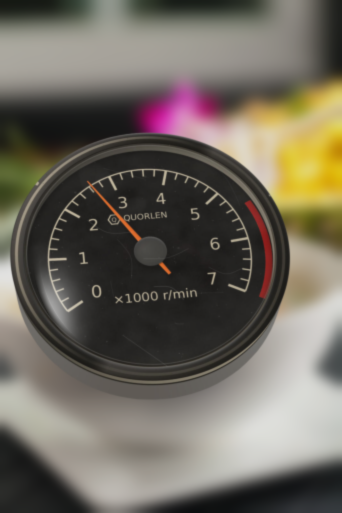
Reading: **2600** rpm
